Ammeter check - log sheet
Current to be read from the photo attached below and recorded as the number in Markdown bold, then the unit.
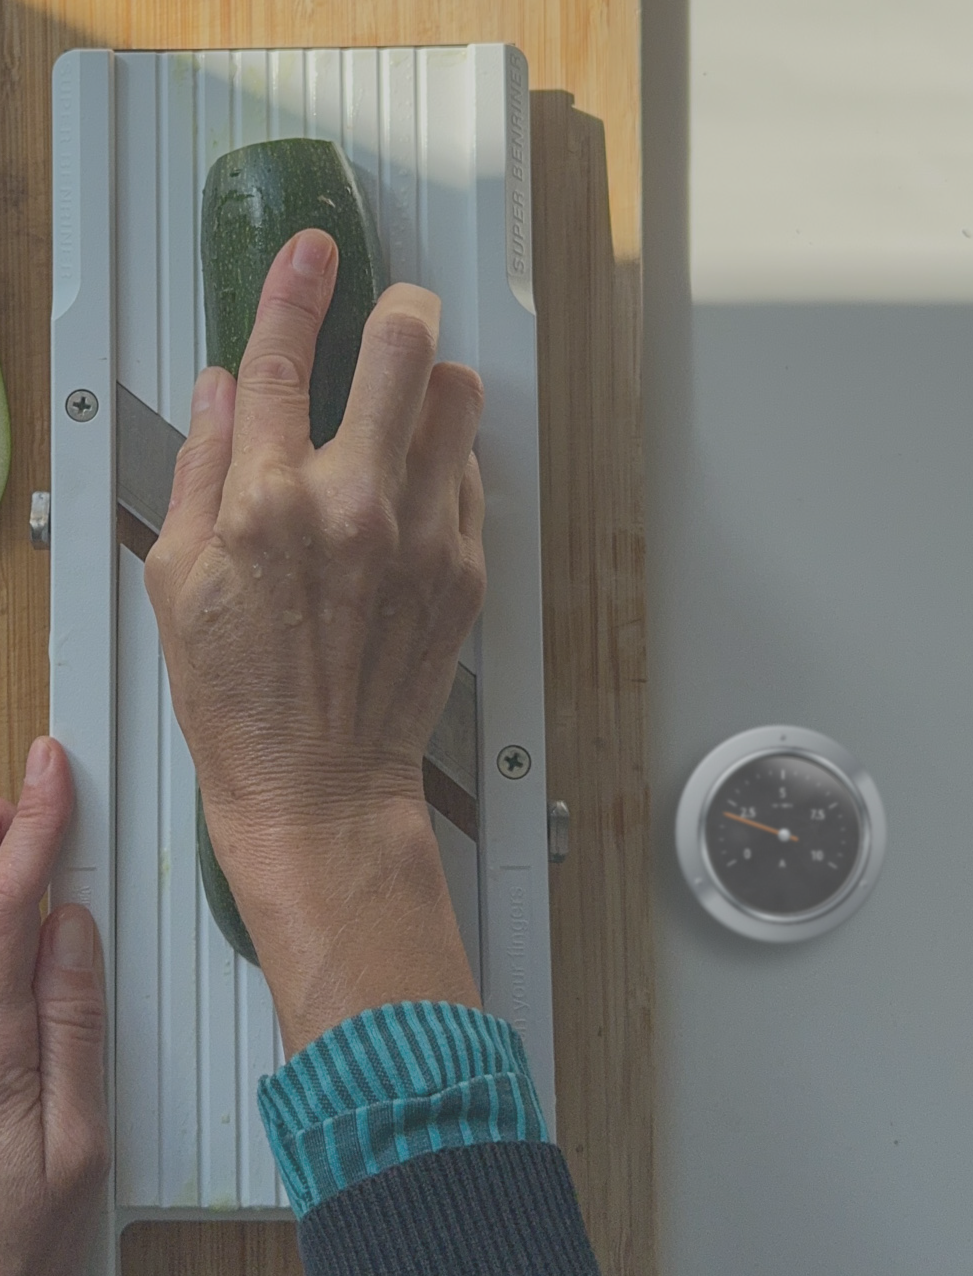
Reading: **2** A
